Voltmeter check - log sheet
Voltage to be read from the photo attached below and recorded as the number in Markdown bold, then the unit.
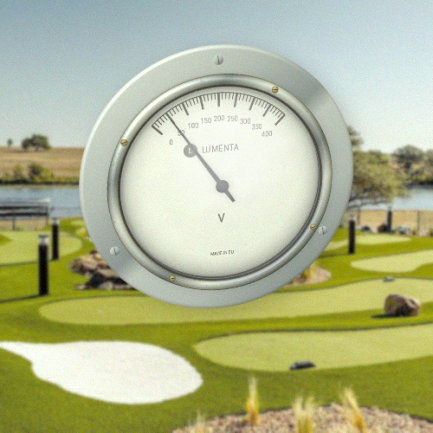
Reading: **50** V
